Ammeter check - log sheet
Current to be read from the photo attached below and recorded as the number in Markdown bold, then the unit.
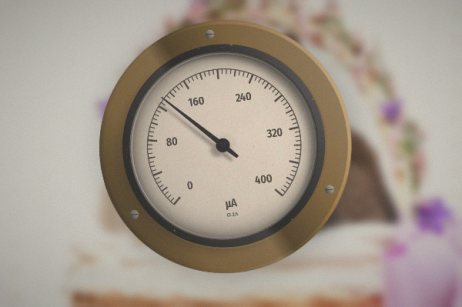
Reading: **130** µA
